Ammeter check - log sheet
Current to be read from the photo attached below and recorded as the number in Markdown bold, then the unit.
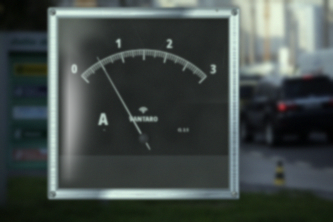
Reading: **0.5** A
